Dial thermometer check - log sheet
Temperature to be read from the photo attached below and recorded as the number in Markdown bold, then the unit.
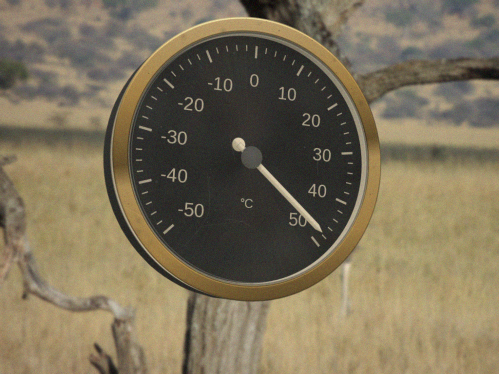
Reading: **48** °C
